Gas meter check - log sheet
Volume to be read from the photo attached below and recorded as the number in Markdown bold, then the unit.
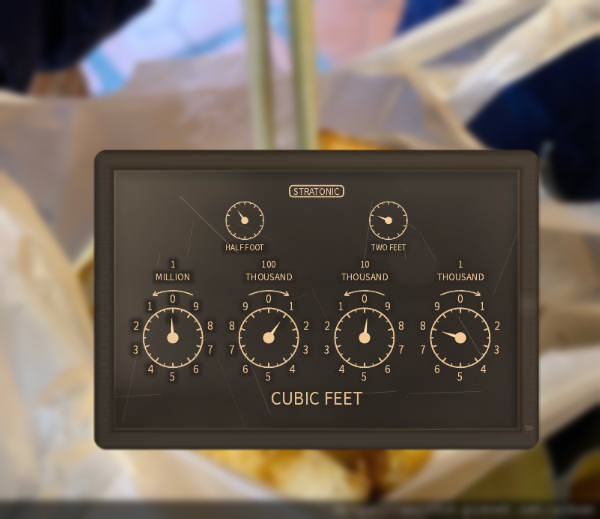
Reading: **9800** ft³
